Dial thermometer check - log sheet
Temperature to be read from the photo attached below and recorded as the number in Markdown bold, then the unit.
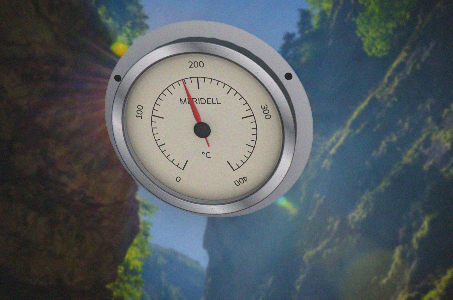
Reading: **180** °C
